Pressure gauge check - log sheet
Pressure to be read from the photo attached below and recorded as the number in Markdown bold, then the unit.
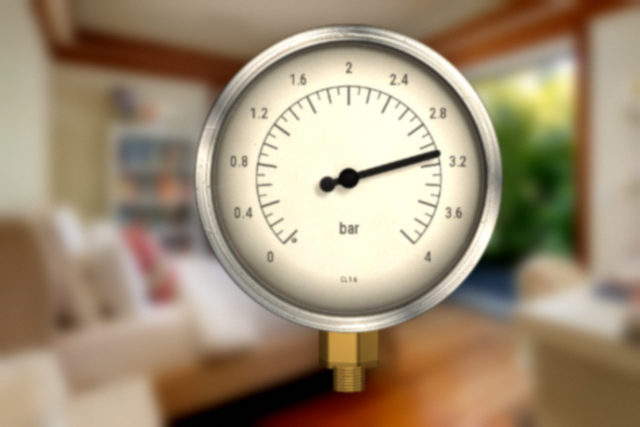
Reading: **3.1** bar
